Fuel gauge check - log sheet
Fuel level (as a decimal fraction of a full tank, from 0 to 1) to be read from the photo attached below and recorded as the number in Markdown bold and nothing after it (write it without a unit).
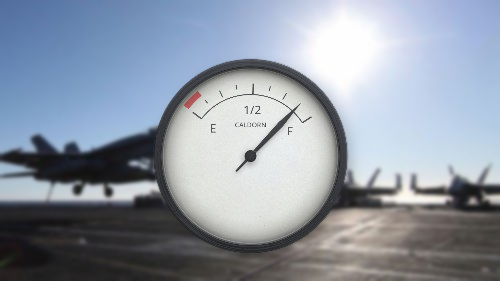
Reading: **0.875**
